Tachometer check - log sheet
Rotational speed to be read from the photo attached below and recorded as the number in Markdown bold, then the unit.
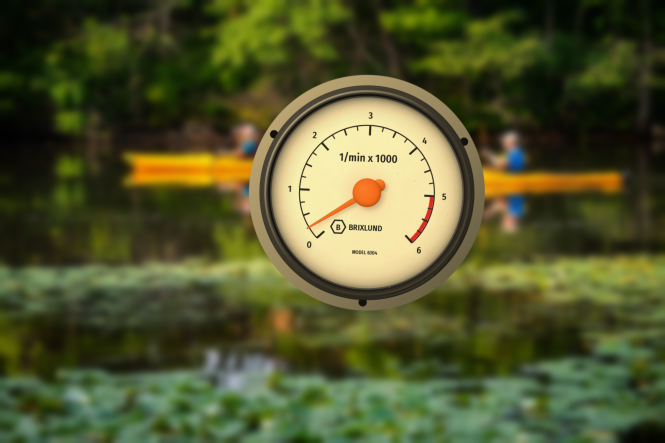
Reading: **250** rpm
